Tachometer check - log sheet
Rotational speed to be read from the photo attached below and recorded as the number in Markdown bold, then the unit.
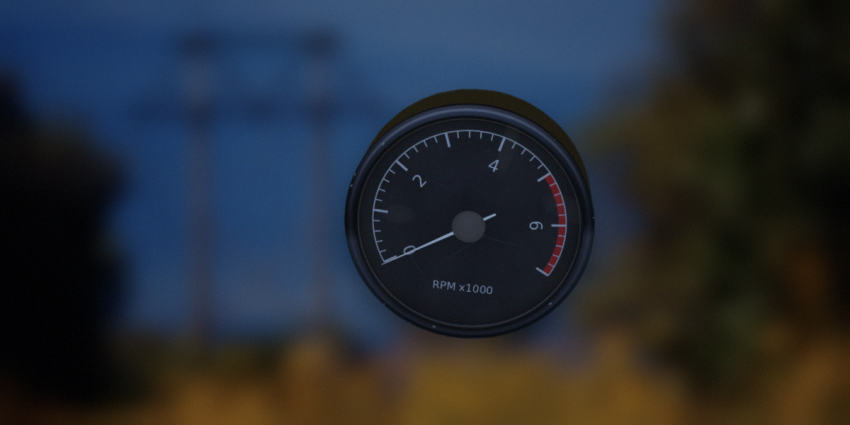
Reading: **0** rpm
